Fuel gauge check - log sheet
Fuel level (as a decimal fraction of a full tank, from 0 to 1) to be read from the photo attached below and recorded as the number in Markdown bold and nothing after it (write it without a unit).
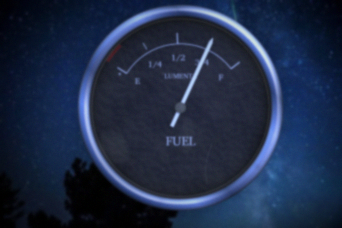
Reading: **0.75**
